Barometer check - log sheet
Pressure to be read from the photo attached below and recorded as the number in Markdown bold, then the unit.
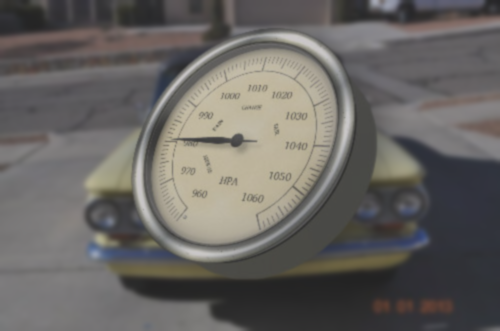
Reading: **980** hPa
